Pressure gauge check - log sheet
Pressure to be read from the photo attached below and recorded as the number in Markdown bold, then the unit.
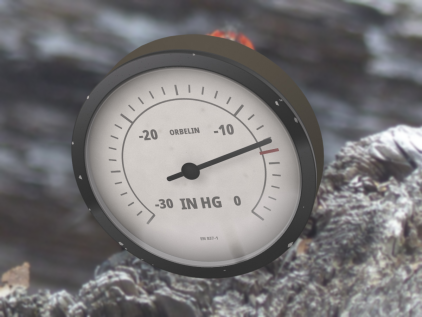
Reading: **-7** inHg
